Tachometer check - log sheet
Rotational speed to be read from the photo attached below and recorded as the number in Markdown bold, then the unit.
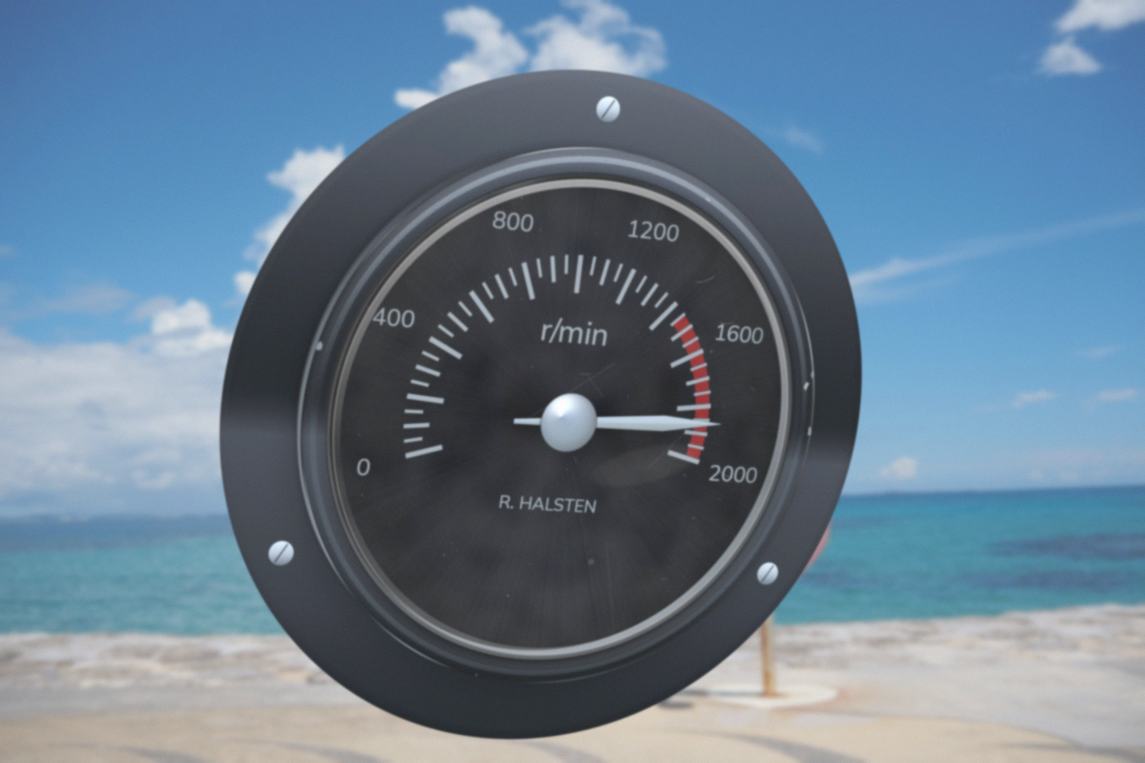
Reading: **1850** rpm
